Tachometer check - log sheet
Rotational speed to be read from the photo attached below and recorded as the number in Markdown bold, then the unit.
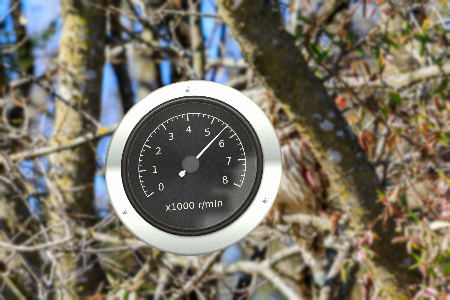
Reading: **5600** rpm
